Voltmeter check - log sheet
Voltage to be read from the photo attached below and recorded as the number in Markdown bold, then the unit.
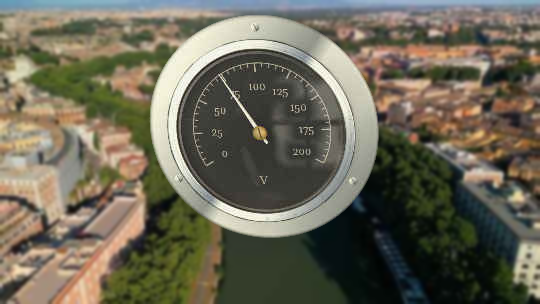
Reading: **75** V
